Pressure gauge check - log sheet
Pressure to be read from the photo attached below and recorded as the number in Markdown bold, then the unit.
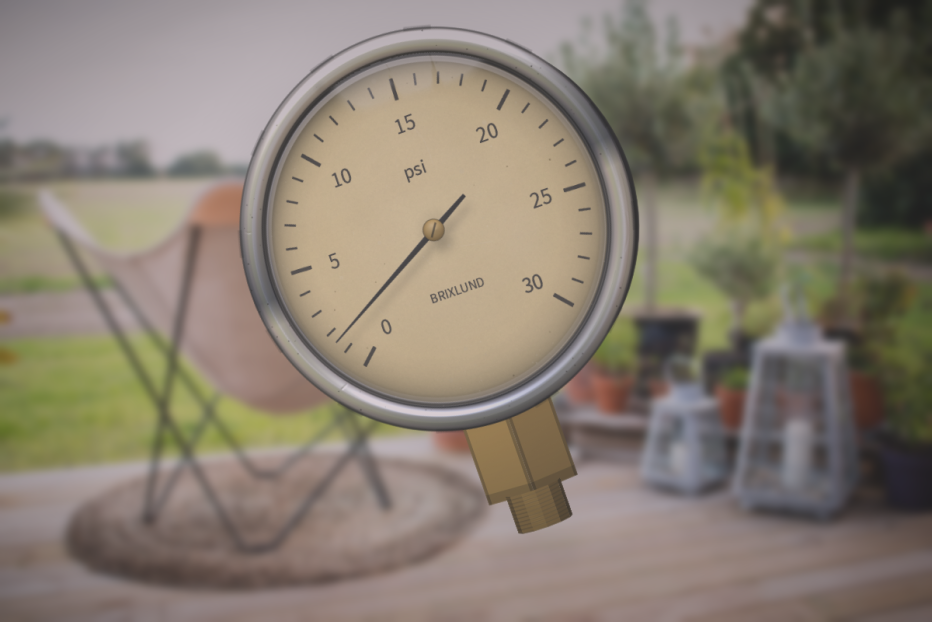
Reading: **1.5** psi
